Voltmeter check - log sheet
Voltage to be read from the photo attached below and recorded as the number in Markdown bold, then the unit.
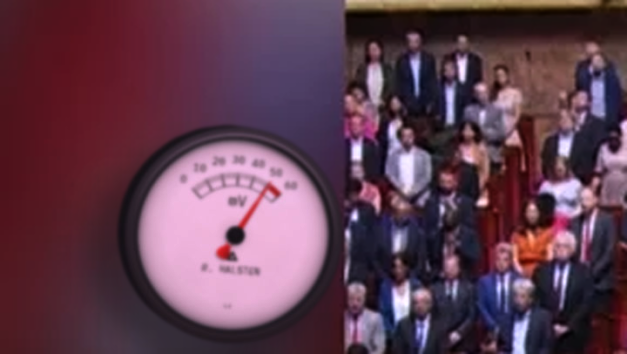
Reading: **50** mV
